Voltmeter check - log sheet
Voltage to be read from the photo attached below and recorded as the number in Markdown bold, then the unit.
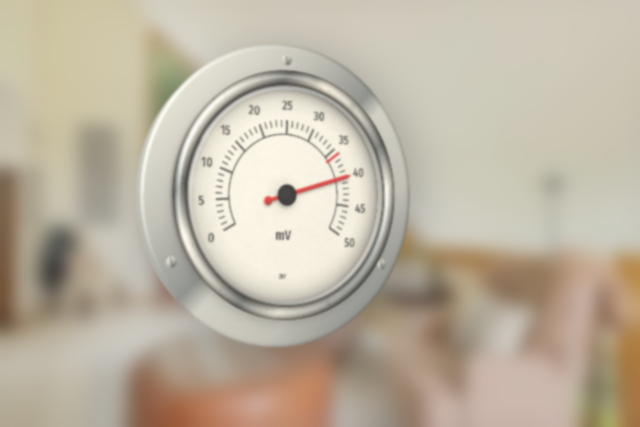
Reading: **40** mV
